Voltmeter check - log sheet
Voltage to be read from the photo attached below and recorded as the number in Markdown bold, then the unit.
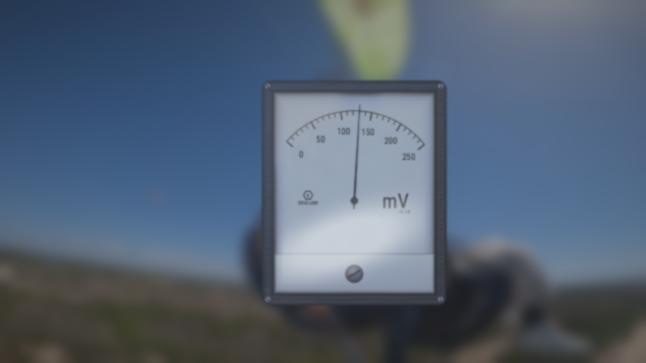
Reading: **130** mV
